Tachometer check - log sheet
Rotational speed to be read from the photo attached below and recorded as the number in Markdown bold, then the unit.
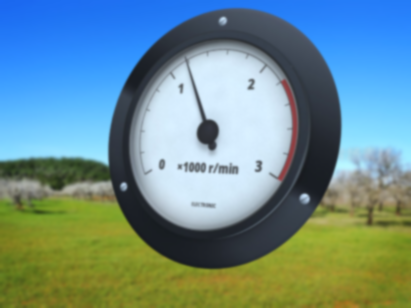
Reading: **1200** rpm
